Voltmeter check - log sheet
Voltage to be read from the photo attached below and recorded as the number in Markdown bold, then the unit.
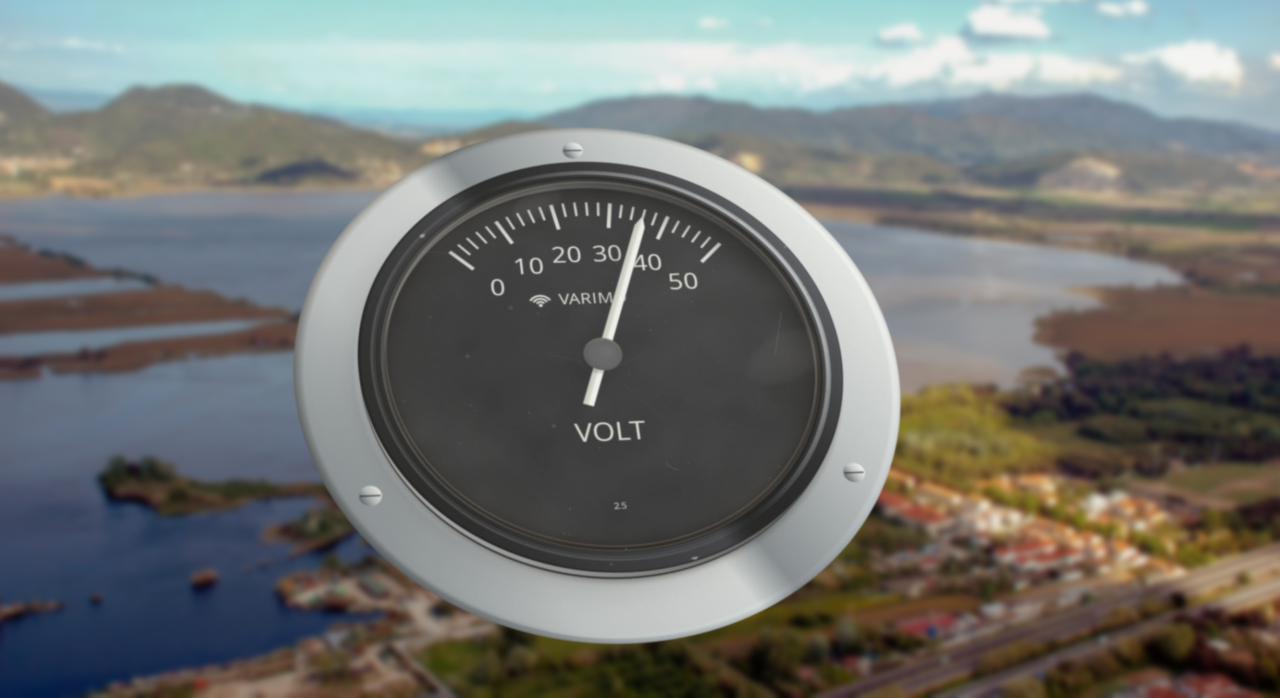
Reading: **36** V
